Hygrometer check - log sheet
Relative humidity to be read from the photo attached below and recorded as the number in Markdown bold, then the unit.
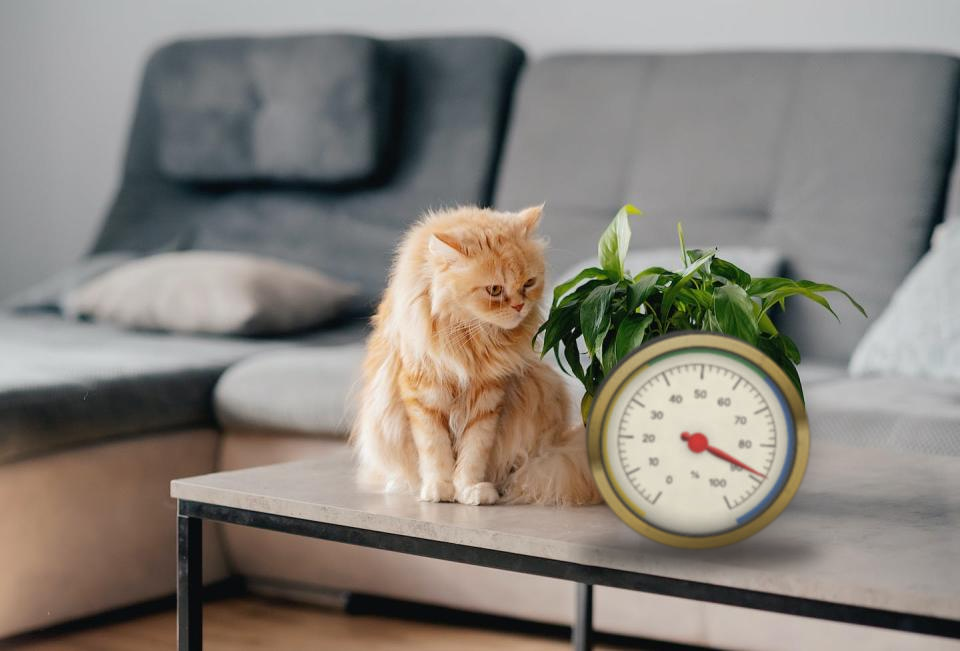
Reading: **88** %
